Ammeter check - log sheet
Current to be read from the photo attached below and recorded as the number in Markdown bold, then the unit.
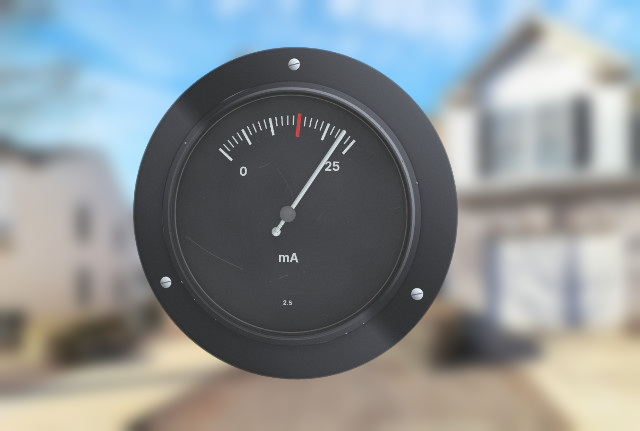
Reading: **23** mA
